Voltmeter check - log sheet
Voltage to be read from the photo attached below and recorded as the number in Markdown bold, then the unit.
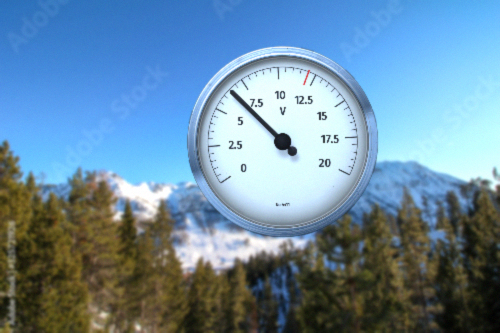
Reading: **6.5** V
